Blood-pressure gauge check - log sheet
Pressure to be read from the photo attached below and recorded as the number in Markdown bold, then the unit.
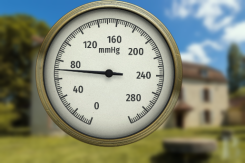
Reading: **70** mmHg
